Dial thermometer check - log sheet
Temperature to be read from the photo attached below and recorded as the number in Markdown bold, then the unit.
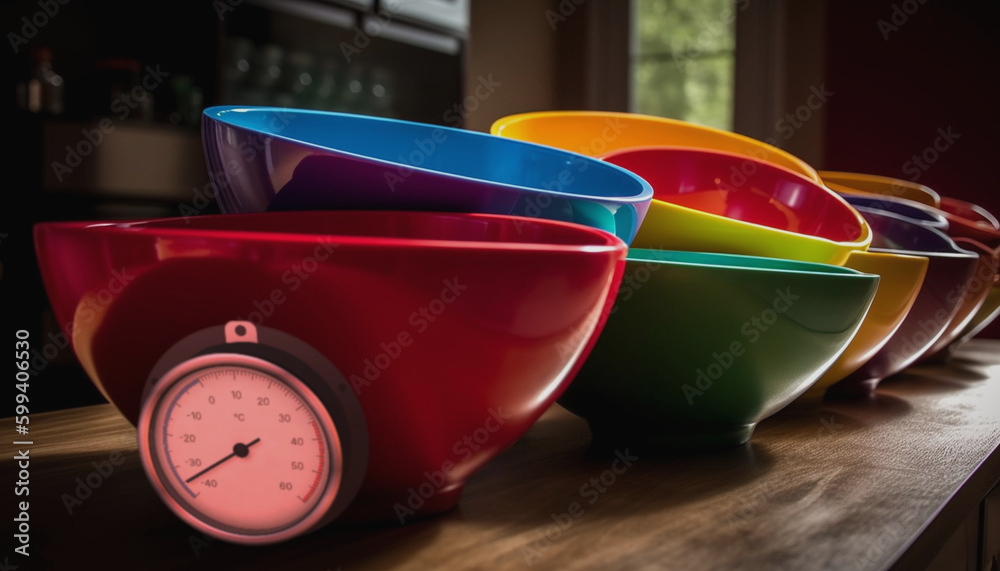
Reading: **-35** °C
